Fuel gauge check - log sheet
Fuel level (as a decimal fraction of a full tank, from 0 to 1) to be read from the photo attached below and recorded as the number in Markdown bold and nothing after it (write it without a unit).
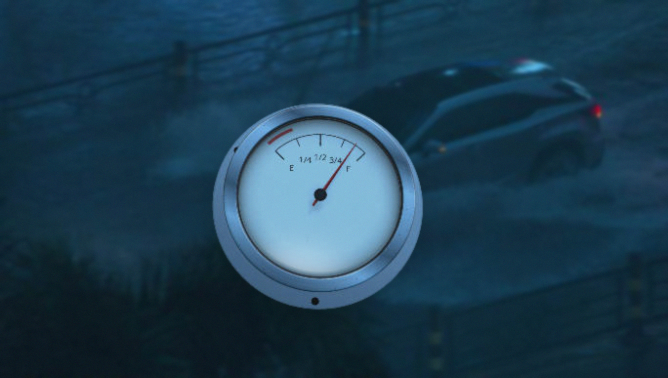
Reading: **0.875**
